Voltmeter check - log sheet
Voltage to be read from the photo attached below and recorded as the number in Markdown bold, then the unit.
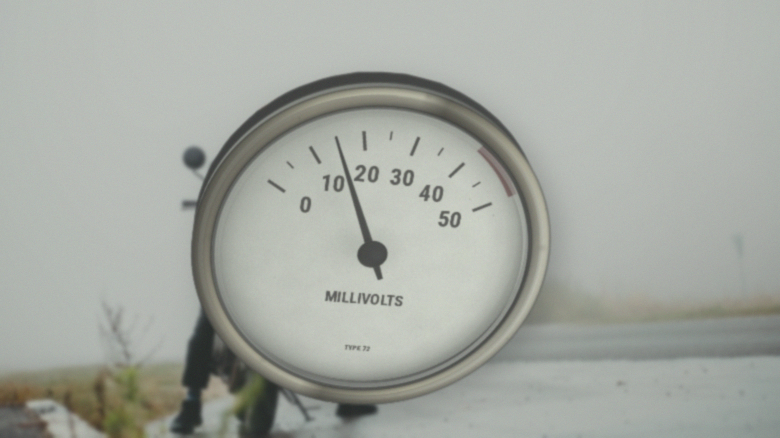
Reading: **15** mV
